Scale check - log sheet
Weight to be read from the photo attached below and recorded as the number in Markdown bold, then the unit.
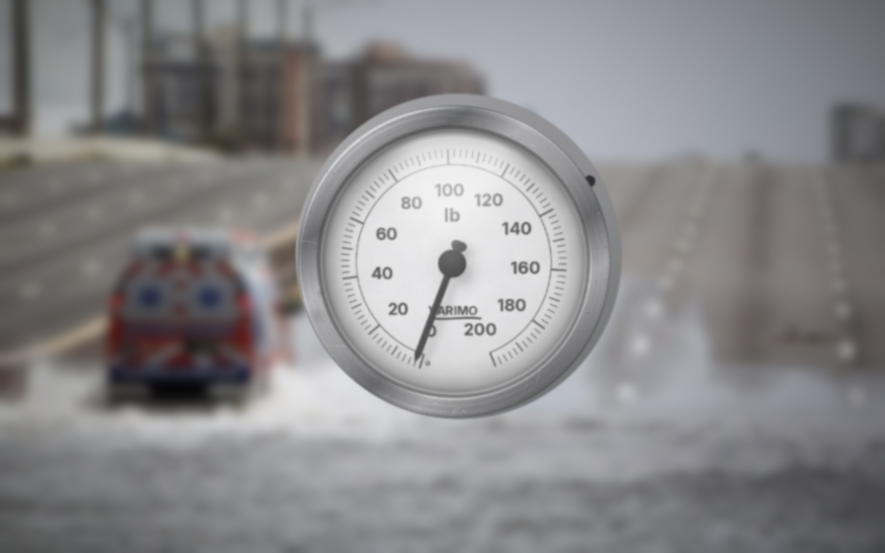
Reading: **2** lb
